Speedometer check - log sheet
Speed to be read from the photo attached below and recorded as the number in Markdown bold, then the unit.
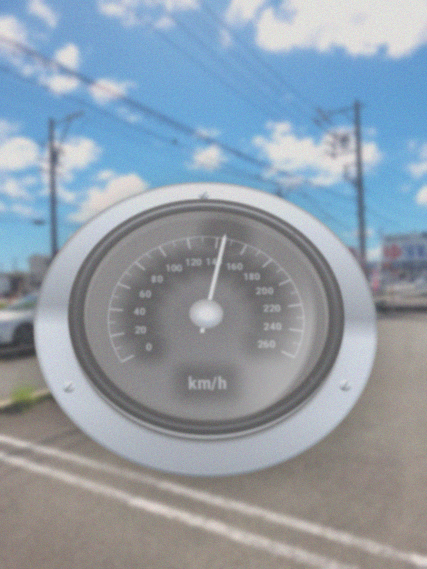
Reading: **145** km/h
